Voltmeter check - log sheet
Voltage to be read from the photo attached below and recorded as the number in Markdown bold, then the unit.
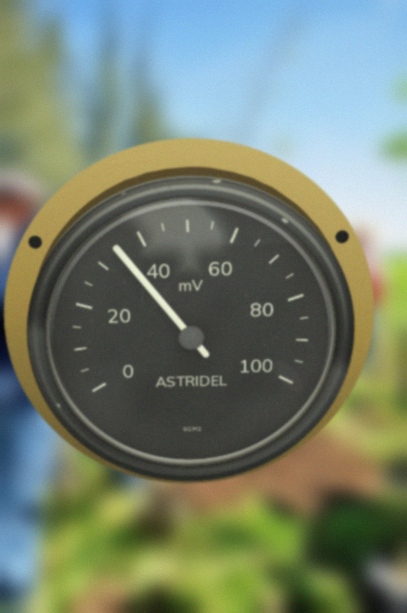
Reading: **35** mV
